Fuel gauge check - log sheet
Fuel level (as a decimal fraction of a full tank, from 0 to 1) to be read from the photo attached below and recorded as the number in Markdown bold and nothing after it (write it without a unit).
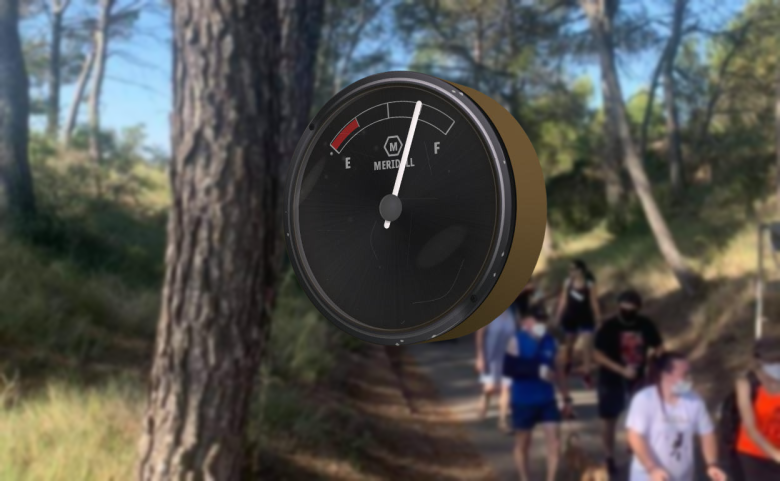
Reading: **0.75**
